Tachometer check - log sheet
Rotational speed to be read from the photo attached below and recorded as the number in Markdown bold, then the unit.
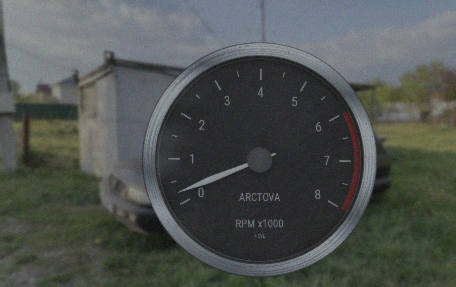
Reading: **250** rpm
